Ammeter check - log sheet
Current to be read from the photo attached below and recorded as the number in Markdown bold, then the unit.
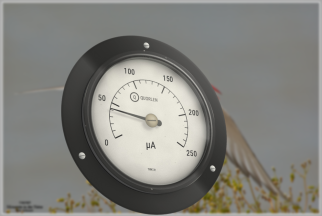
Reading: **40** µA
